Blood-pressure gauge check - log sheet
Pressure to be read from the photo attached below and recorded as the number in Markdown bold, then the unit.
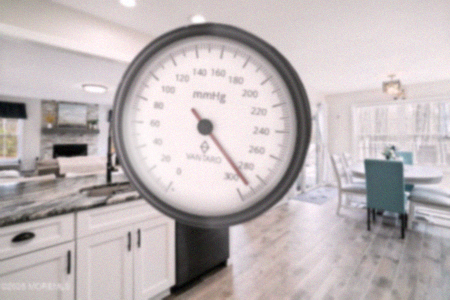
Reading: **290** mmHg
